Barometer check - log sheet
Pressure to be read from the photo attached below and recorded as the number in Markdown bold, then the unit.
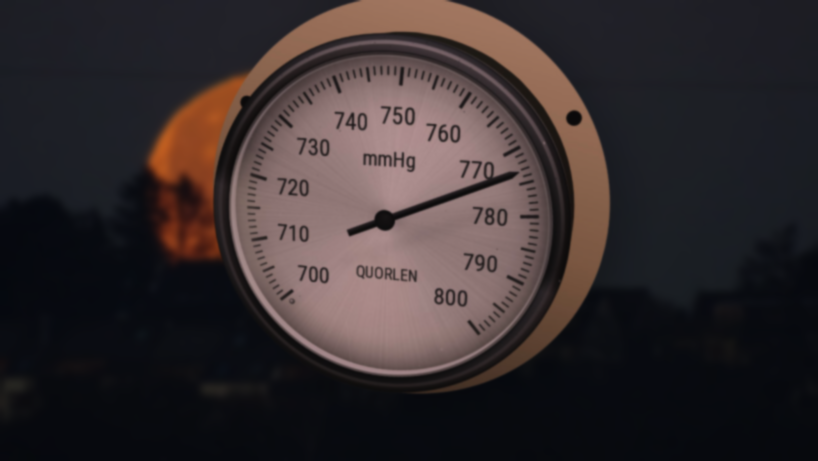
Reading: **773** mmHg
